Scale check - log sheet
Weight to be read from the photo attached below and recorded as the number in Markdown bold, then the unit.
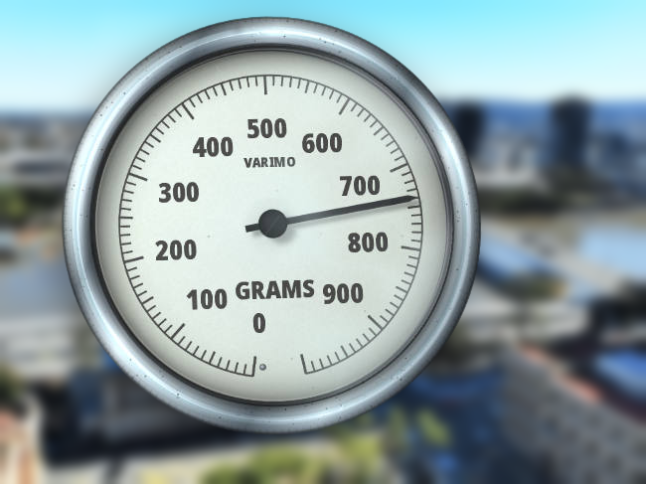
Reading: **740** g
